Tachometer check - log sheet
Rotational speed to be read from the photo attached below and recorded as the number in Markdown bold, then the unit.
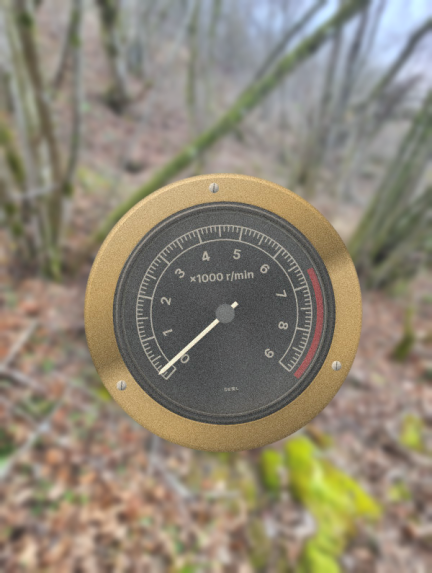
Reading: **200** rpm
